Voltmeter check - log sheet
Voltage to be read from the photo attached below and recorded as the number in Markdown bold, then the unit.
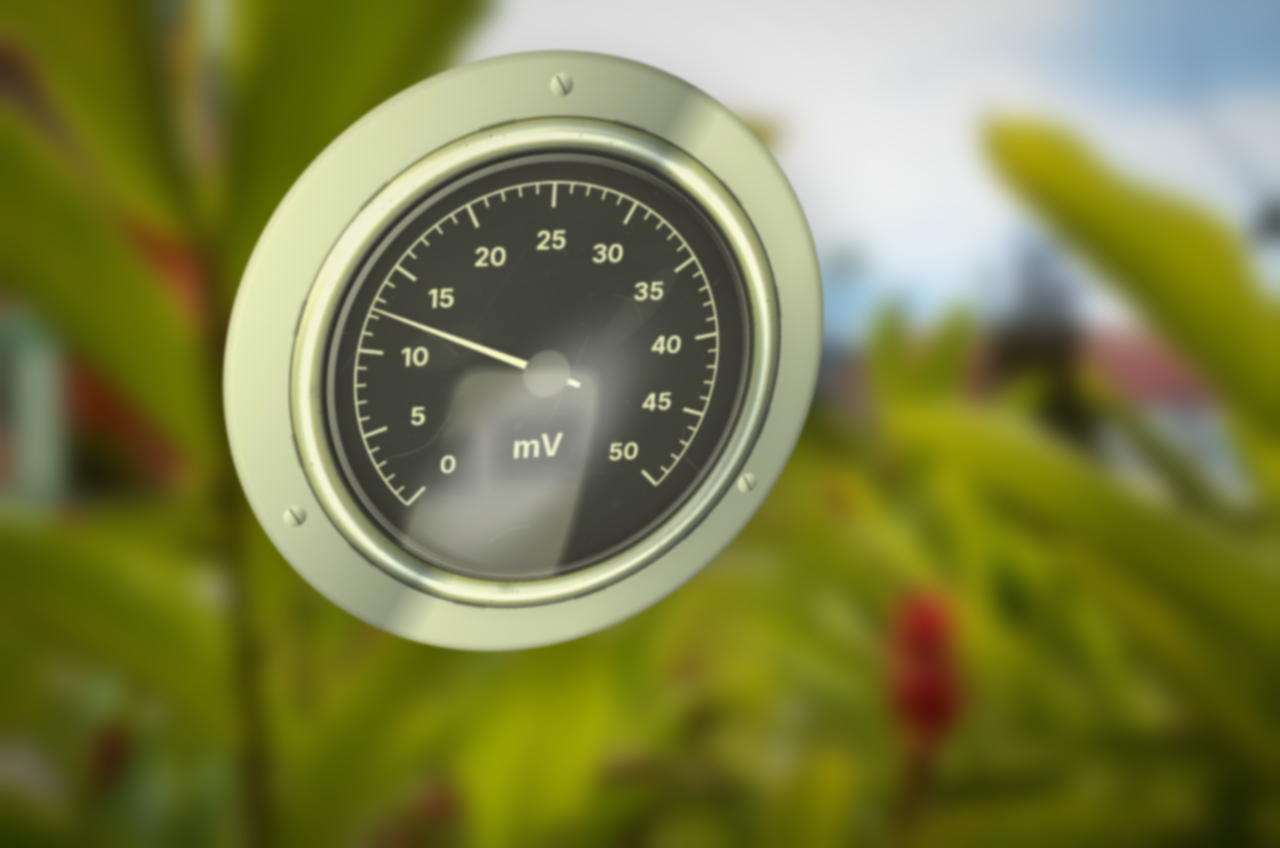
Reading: **12.5** mV
